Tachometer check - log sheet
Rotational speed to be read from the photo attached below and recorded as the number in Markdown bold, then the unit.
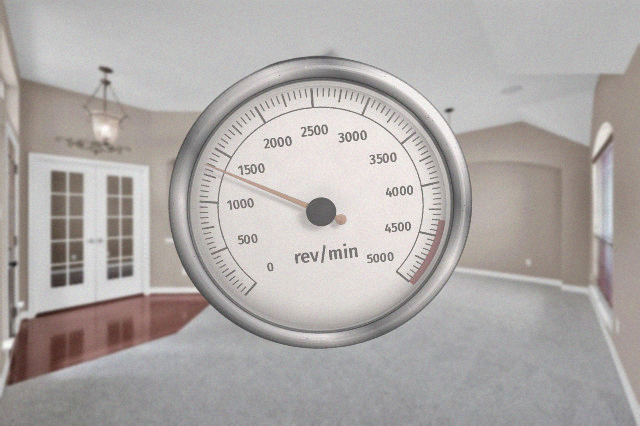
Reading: **1350** rpm
